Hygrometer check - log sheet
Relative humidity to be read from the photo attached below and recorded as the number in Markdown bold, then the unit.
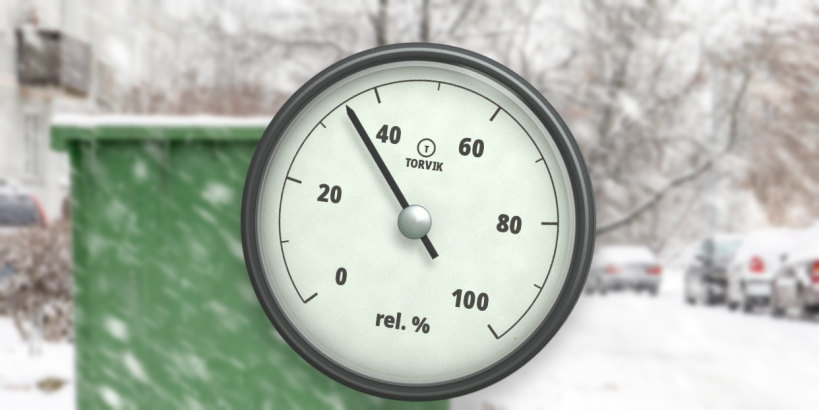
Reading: **35** %
